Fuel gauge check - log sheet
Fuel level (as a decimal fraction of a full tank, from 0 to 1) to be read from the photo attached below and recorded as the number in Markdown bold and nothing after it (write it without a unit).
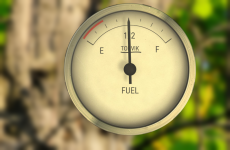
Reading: **0.5**
